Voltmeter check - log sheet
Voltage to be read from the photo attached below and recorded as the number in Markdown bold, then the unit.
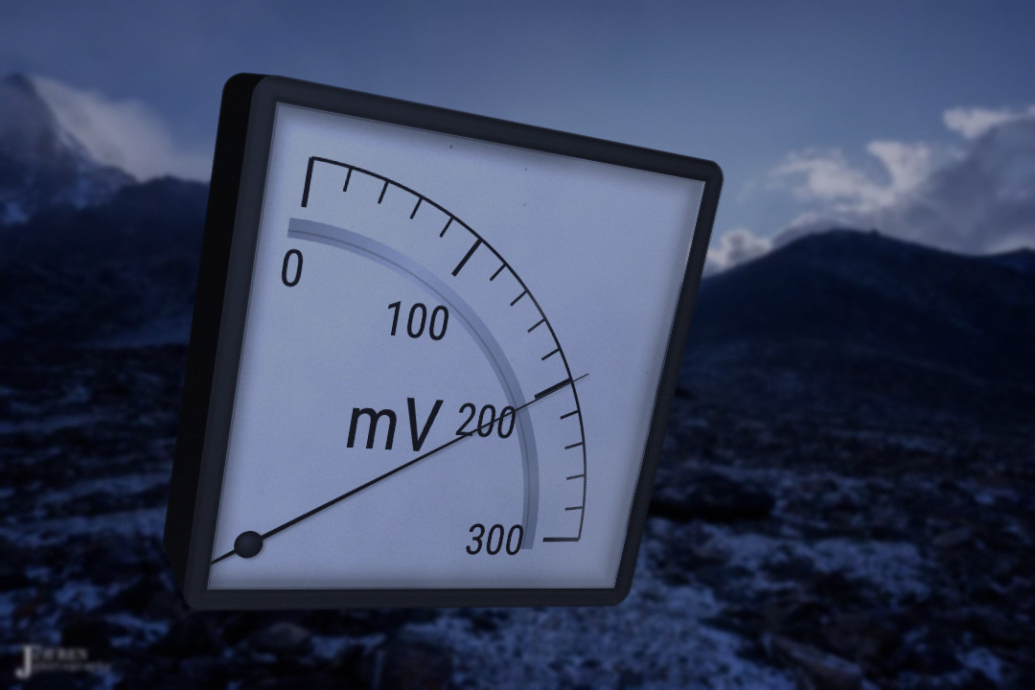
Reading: **200** mV
